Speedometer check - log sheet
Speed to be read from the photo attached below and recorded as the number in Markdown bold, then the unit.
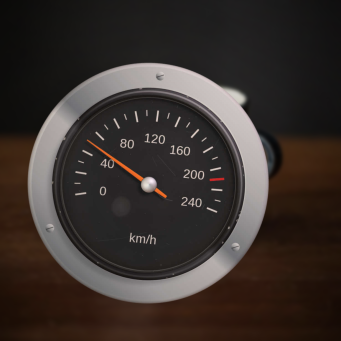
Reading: **50** km/h
